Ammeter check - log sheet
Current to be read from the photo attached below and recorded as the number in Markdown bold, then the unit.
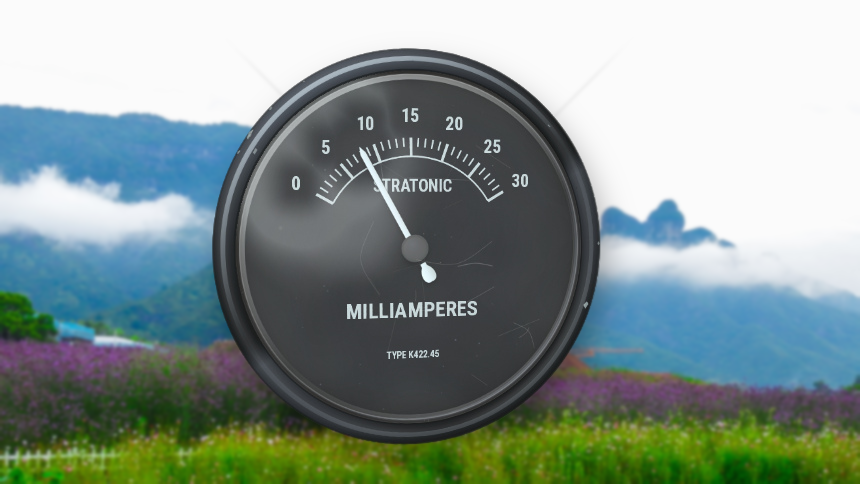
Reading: **8** mA
